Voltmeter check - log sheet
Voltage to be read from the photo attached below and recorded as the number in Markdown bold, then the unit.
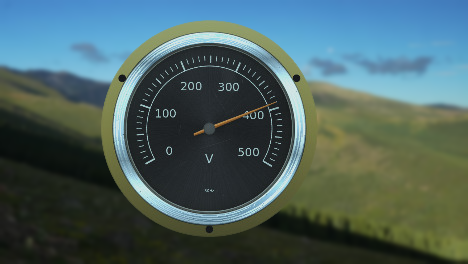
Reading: **390** V
